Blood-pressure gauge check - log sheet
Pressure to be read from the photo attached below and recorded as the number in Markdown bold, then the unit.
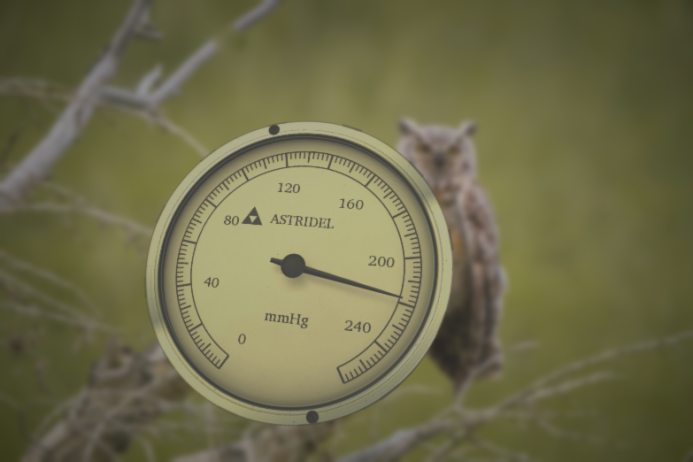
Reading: **218** mmHg
